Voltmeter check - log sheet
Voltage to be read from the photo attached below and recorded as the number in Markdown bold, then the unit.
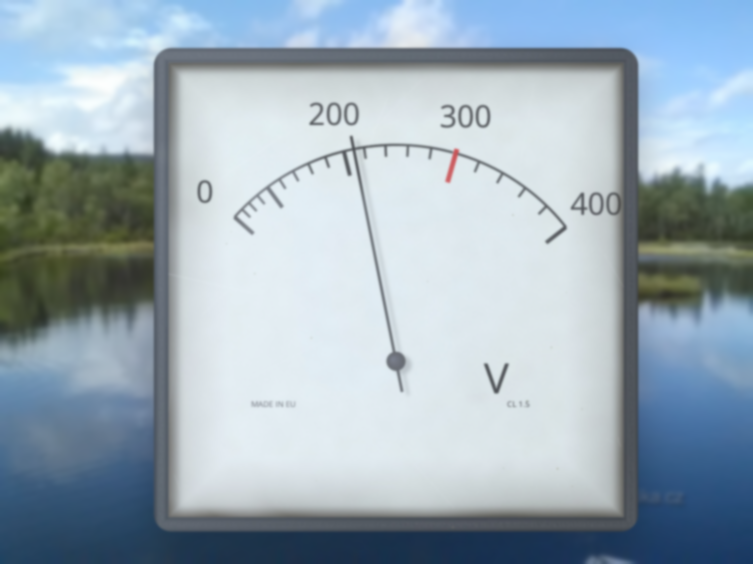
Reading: **210** V
